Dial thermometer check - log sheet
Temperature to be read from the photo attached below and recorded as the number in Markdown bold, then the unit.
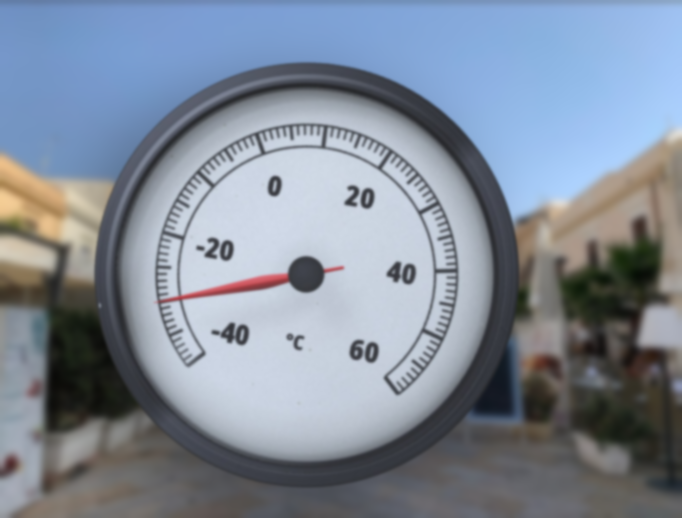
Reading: **-30** °C
